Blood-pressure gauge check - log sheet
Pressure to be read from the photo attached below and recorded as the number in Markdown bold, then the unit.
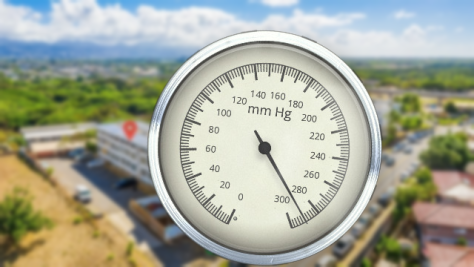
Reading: **290** mmHg
